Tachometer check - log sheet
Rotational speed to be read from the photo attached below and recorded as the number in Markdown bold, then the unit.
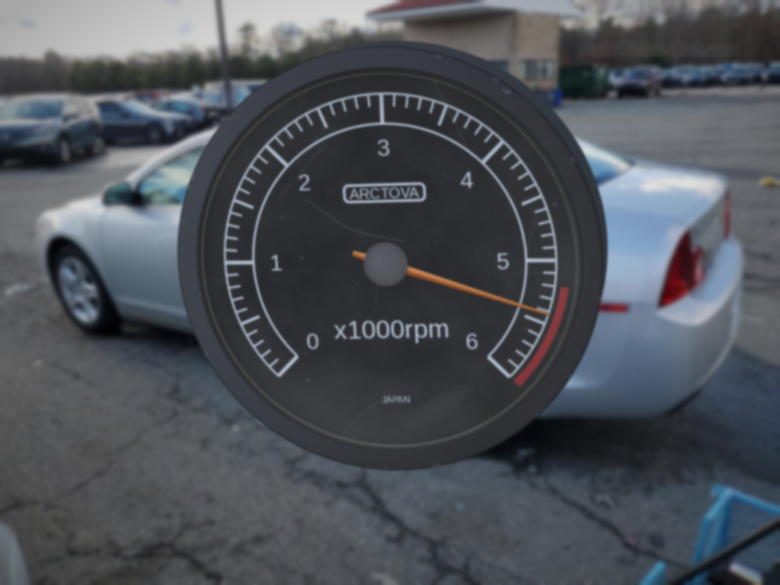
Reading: **5400** rpm
